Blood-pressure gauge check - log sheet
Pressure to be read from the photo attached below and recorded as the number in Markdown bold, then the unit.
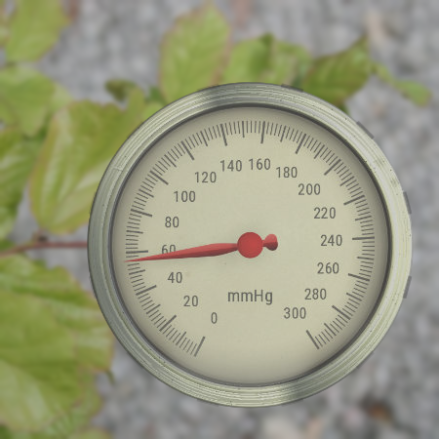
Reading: **56** mmHg
